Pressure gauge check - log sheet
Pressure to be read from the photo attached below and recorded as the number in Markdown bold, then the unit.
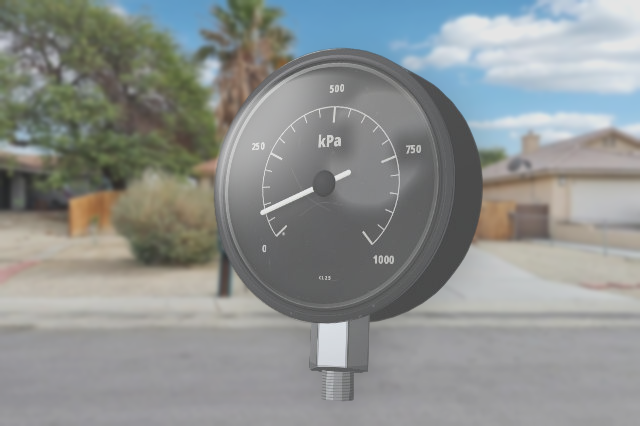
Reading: **75** kPa
